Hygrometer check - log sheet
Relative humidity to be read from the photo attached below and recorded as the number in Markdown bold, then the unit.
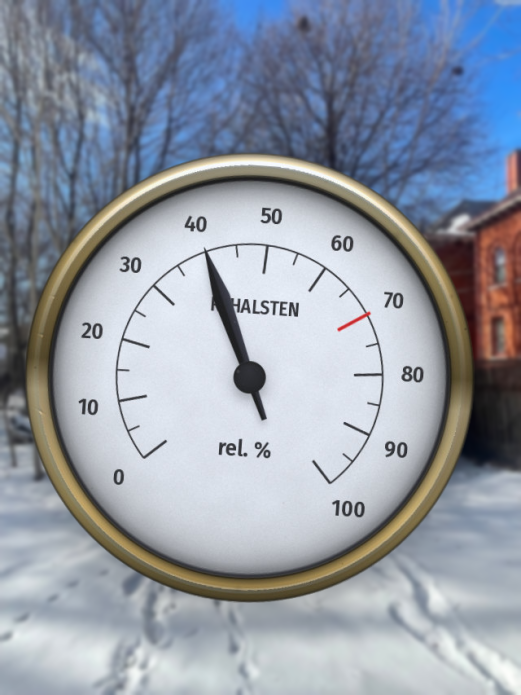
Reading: **40** %
